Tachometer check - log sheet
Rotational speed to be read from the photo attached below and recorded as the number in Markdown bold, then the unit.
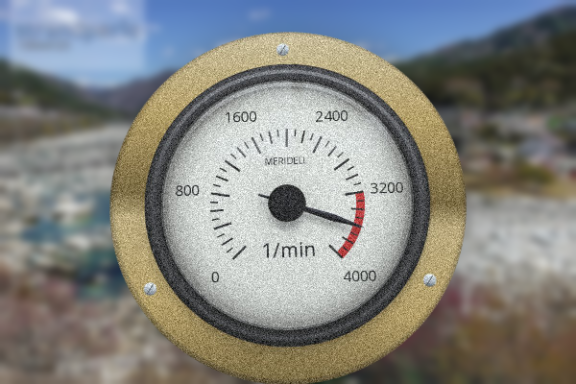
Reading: **3600** rpm
